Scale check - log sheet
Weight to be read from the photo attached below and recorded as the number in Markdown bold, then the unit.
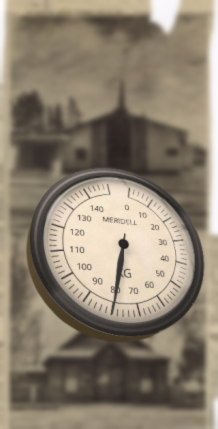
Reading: **80** kg
